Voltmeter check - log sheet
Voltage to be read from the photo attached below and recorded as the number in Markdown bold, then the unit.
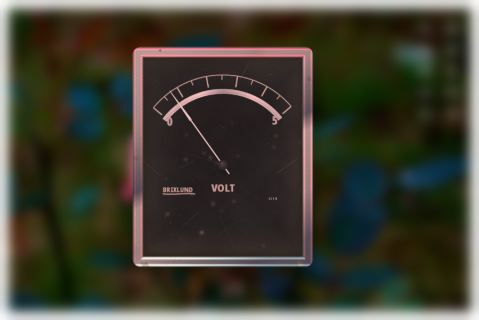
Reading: **0.75** V
